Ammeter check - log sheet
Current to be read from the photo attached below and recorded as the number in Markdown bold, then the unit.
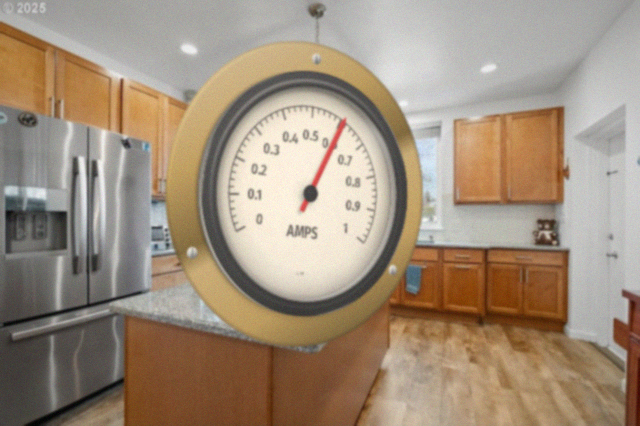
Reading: **0.6** A
